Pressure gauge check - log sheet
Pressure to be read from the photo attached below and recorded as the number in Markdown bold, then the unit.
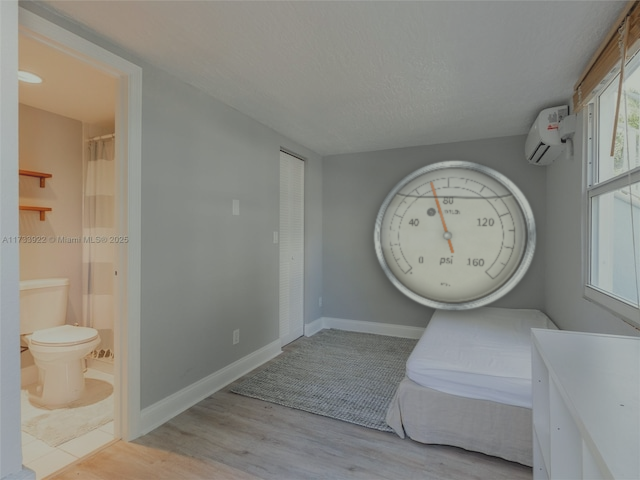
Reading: **70** psi
